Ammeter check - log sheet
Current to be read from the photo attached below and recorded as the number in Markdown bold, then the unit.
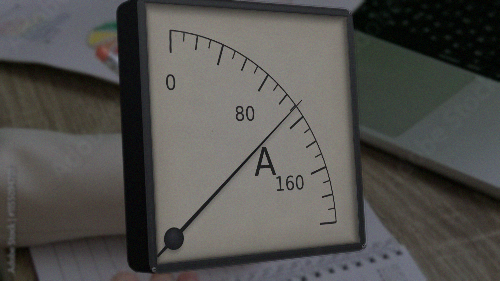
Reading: **110** A
